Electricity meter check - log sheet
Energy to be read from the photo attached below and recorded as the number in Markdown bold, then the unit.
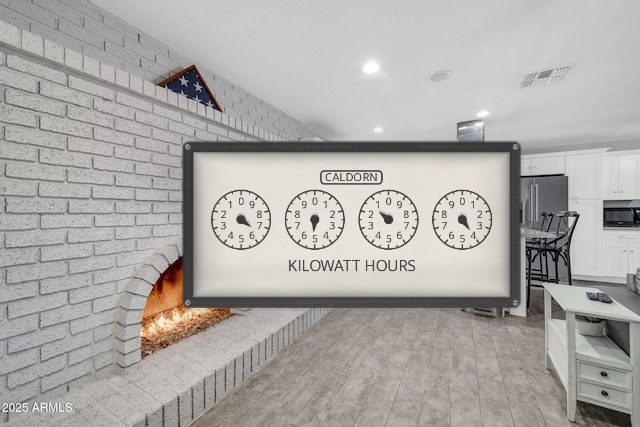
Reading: **6514** kWh
